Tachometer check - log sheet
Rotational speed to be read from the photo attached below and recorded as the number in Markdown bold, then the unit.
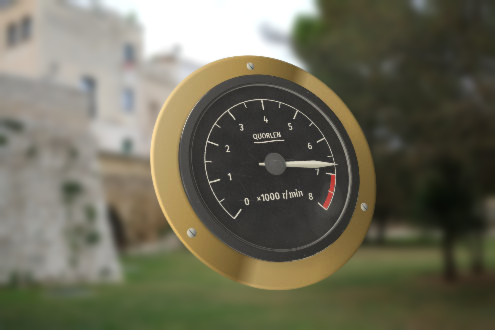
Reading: **6750** rpm
